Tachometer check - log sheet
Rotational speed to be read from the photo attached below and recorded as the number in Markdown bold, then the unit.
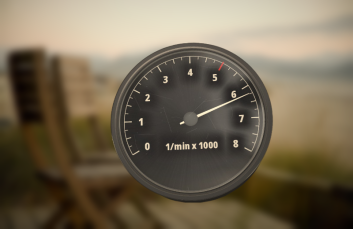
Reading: **6250** rpm
